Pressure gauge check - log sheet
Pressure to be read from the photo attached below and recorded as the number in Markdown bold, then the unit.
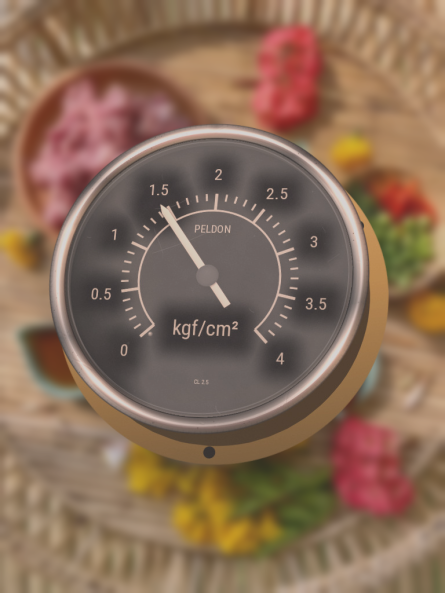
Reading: **1.45** kg/cm²
